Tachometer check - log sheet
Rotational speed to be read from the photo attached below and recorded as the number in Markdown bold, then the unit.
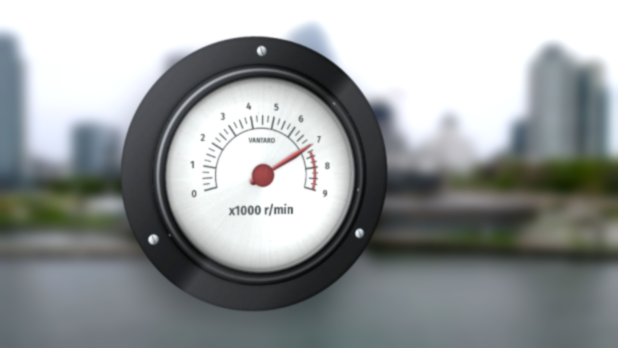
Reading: **7000** rpm
